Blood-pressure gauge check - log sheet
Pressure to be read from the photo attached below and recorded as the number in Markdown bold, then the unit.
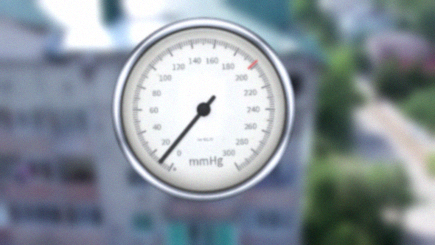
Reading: **10** mmHg
